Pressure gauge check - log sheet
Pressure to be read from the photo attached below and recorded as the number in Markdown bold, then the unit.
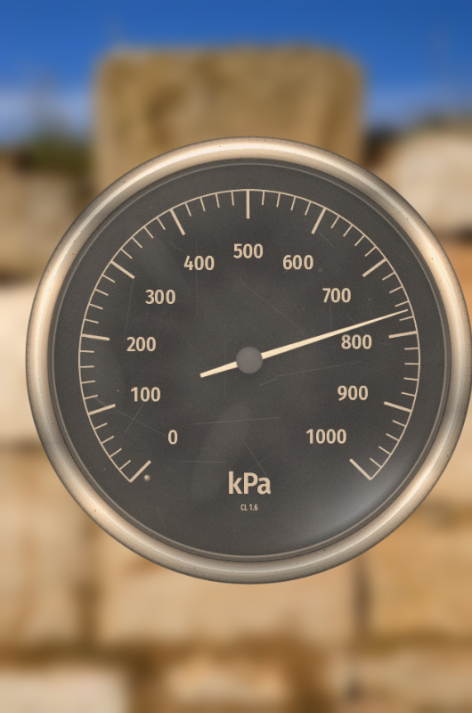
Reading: **770** kPa
